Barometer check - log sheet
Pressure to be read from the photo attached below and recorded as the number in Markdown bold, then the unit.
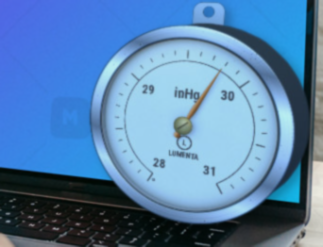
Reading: **29.8** inHg
